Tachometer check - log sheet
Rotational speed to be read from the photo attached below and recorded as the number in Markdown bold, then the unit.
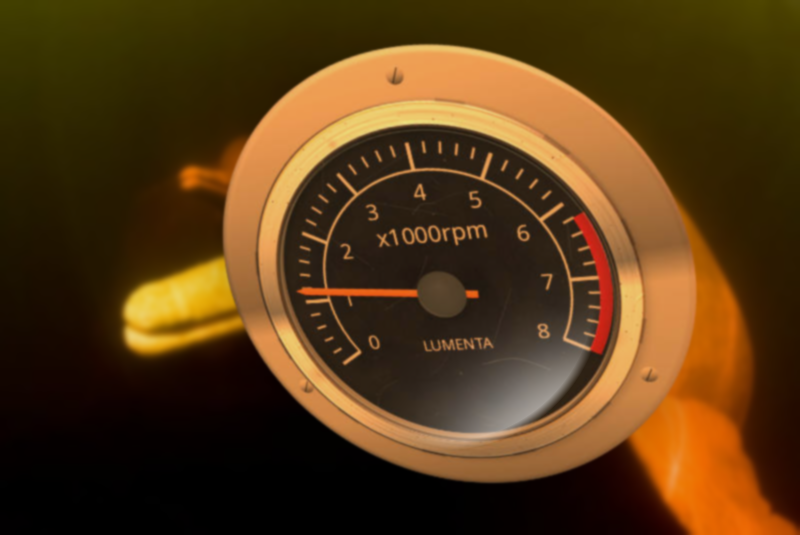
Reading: **1200** rpm
